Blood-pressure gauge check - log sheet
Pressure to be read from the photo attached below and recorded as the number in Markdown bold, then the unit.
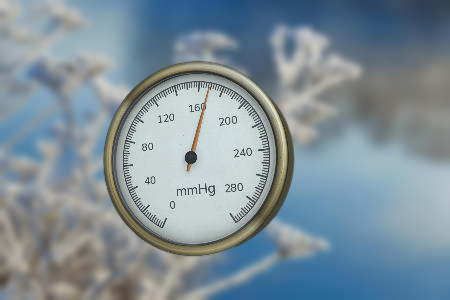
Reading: **170** mmHg
